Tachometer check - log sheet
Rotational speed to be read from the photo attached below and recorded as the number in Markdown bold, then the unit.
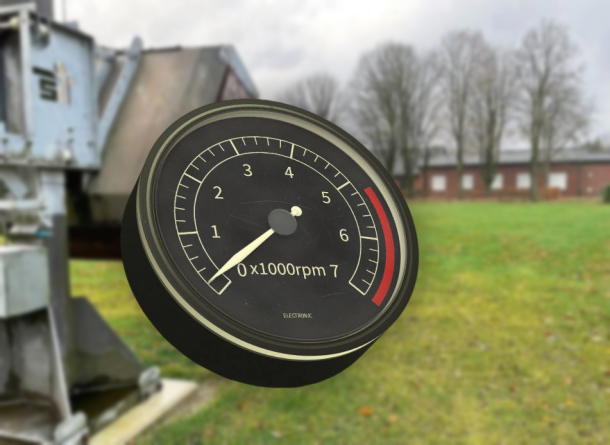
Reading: **200** rpm
